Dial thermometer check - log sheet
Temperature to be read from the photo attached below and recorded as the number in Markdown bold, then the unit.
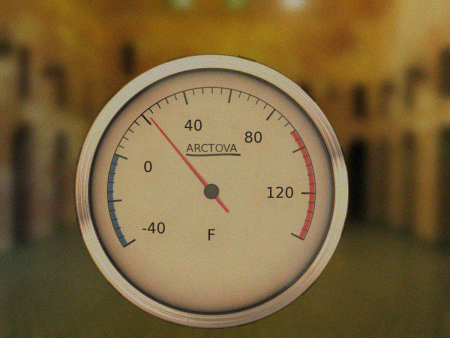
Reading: **22** °F
